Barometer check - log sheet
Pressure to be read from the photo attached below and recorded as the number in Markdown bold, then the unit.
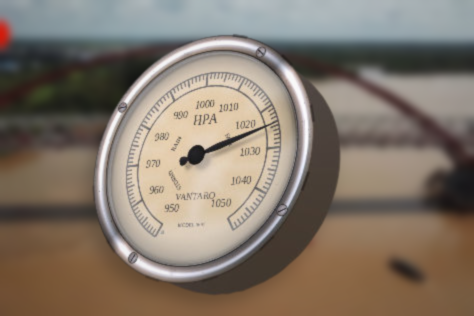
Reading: **1025** hPa
